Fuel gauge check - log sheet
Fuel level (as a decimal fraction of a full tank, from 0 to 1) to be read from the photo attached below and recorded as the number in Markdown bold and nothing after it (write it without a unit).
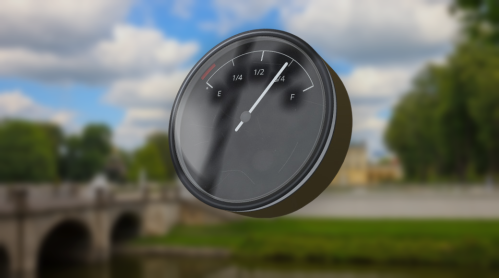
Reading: **0.75**
